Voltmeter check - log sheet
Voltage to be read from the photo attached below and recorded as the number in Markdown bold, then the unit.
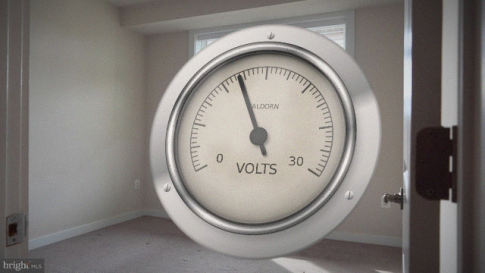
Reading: **12** V
